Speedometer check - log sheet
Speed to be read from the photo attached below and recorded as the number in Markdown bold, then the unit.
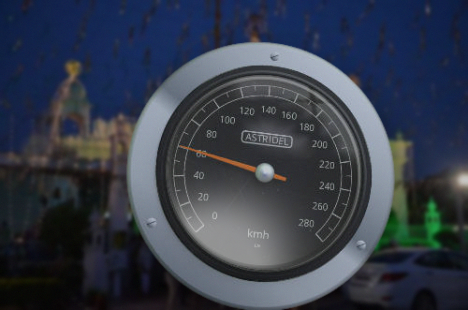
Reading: **60** km/h
